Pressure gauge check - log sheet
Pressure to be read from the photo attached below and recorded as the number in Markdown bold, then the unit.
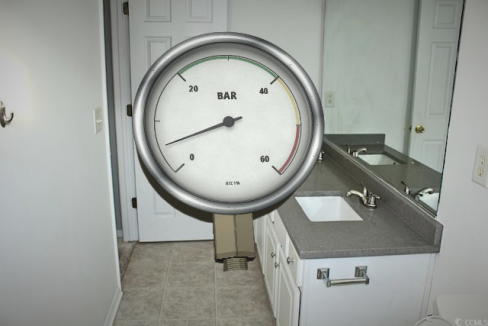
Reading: **5** bar
